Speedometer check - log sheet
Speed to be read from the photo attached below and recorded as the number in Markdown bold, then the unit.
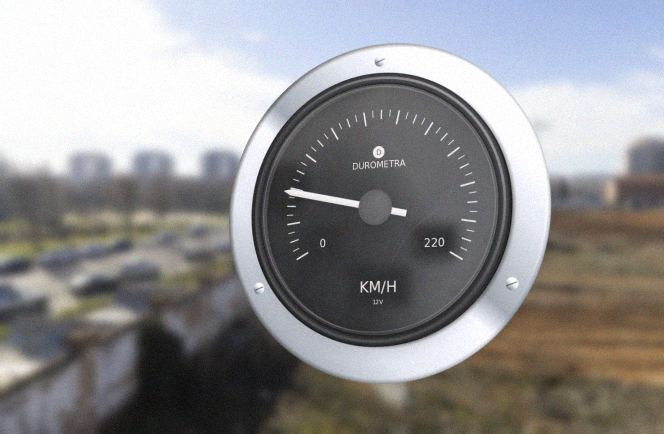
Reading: **37.5** km/h
